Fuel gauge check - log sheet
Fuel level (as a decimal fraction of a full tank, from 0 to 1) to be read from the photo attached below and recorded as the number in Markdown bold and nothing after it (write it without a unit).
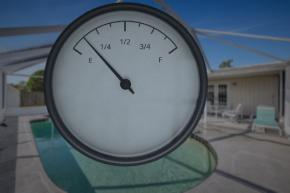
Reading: **0.125**
